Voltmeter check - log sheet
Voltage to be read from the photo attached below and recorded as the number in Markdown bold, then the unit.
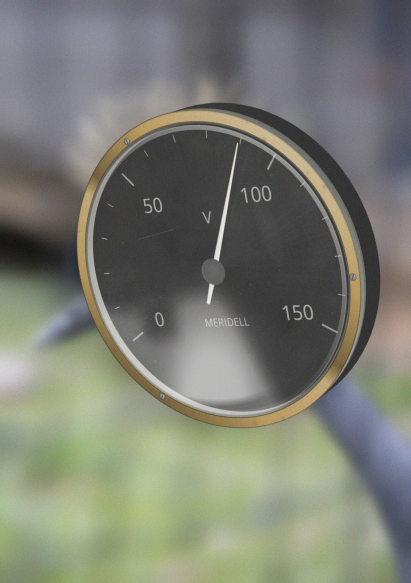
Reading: **90** V
